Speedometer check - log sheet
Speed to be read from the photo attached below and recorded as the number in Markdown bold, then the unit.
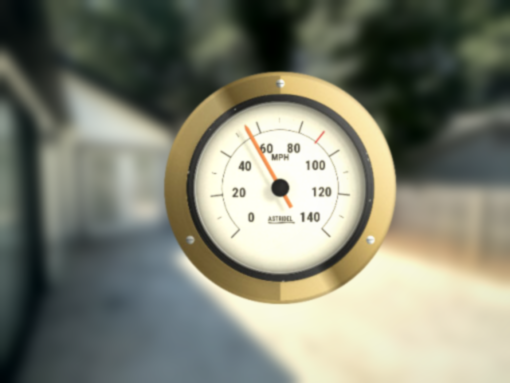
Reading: **55** mph
